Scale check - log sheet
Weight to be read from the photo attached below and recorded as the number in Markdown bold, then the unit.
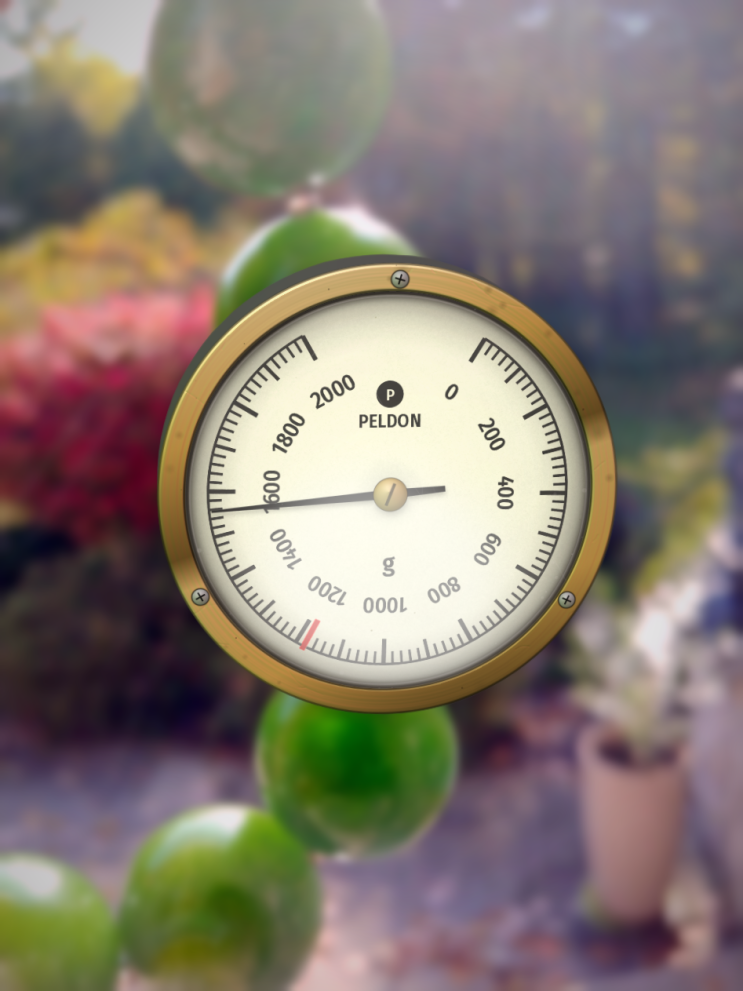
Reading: **1560** g
